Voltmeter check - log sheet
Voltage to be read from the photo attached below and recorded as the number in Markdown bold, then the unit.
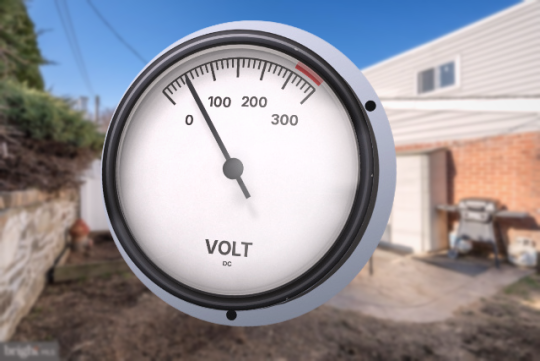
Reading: **50** V
